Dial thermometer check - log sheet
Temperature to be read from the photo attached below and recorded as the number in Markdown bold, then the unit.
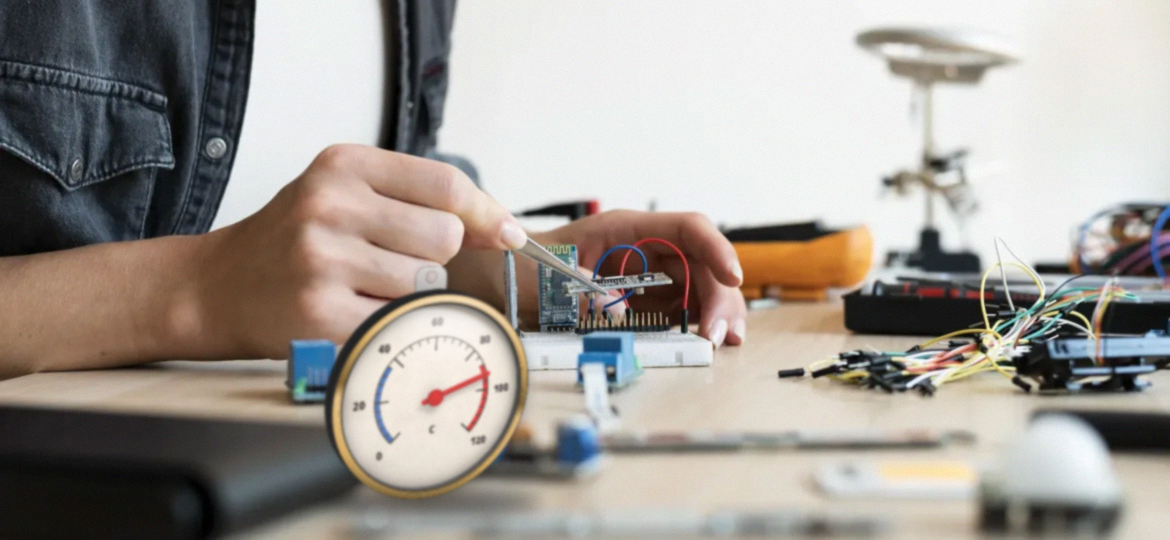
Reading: **92** °C
